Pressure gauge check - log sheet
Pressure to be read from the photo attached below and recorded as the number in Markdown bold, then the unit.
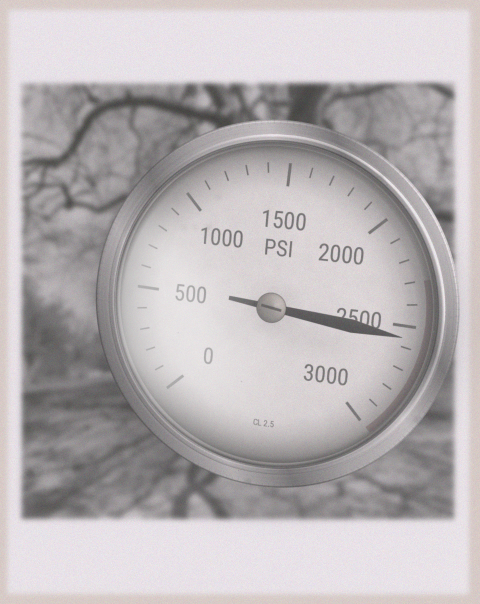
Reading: **2550** psi
